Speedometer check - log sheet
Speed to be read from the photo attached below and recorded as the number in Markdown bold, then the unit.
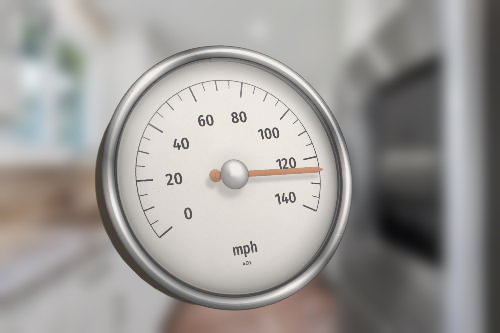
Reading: **125** mph
